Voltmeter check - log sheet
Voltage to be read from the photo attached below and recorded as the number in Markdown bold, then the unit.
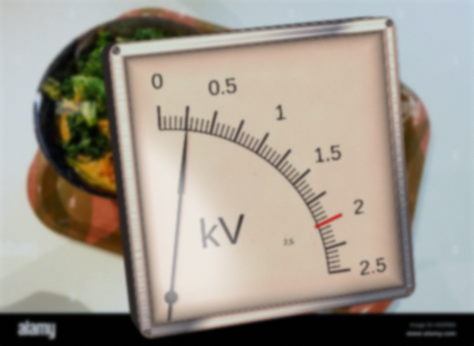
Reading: **0.25** kV
